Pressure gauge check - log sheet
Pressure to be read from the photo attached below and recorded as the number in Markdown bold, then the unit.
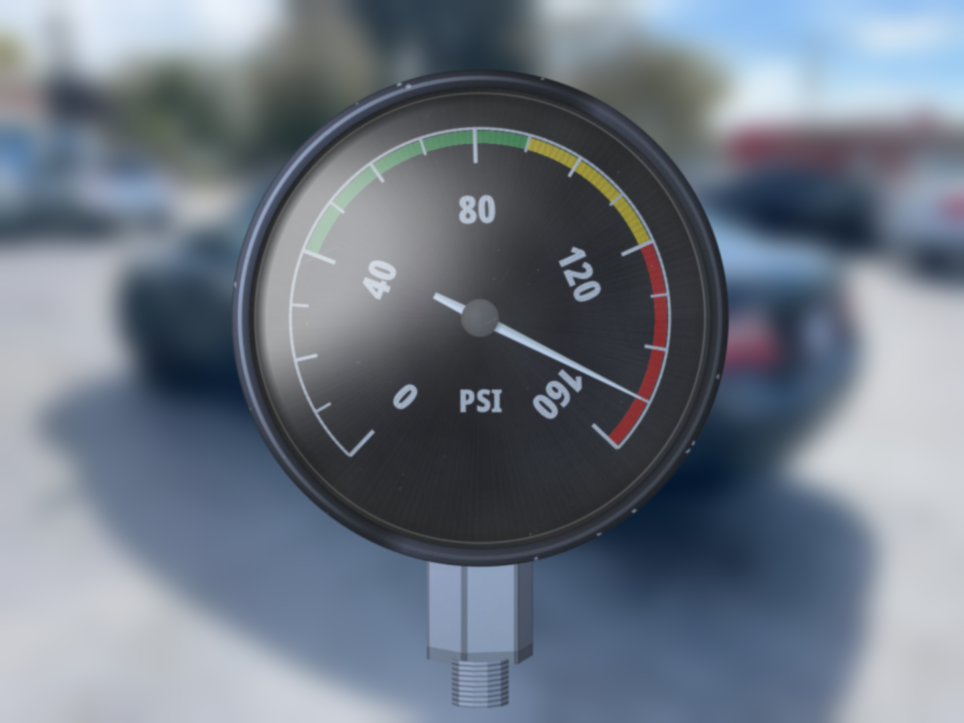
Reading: **150** psi
